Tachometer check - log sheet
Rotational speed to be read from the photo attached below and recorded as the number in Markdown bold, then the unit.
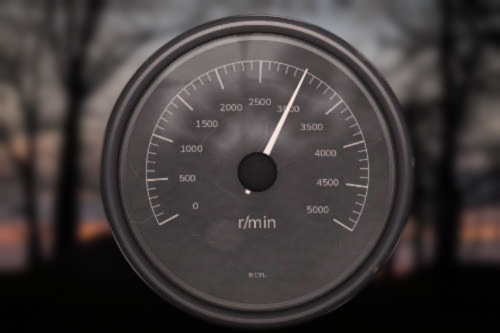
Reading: **3000** rpm
